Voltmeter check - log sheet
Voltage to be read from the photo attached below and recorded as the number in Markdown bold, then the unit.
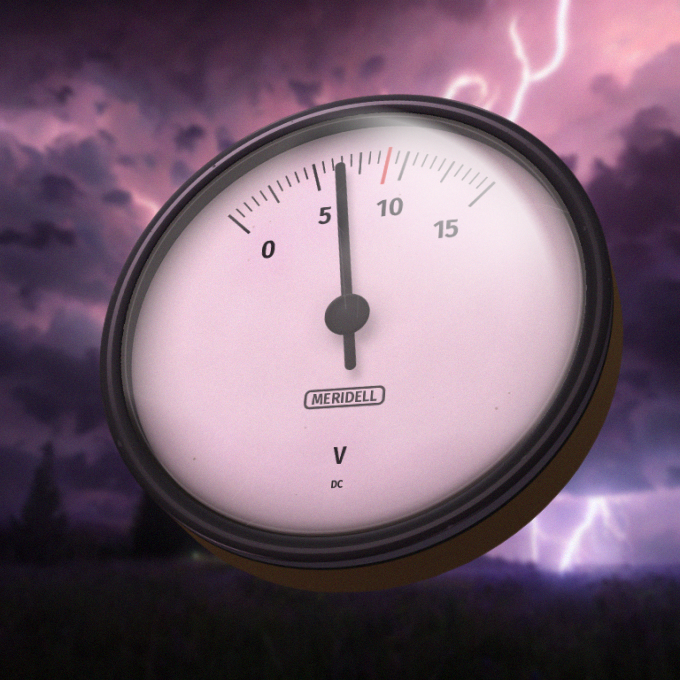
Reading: **6.5** V
